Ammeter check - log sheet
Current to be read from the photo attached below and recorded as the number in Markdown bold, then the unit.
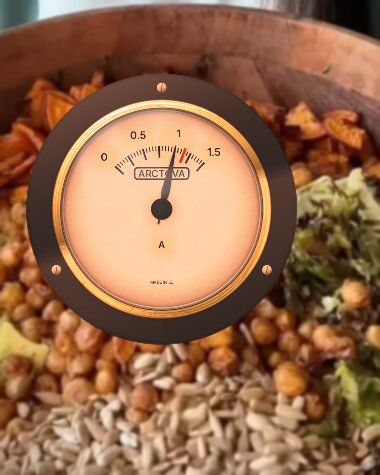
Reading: **1** A
